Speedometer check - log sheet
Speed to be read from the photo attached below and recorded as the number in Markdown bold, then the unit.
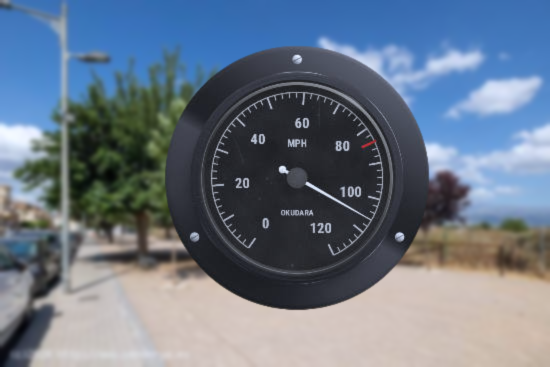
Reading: **106** mph
